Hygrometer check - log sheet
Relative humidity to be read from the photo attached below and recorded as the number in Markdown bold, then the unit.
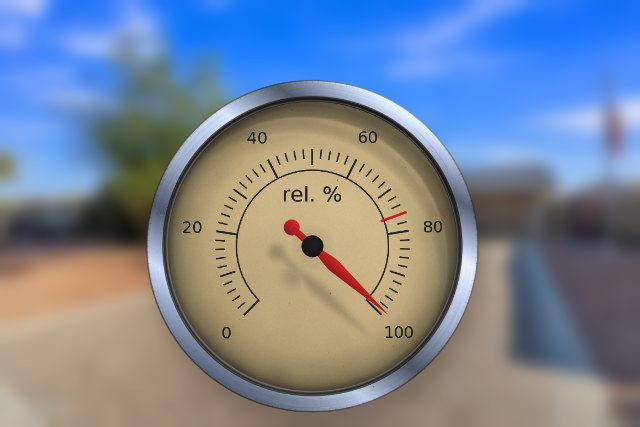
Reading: **99** %
